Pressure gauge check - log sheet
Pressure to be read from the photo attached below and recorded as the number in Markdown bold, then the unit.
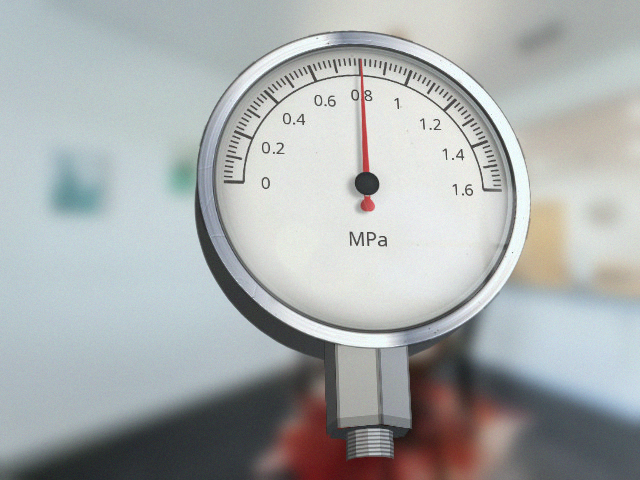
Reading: **0.8** MPa
